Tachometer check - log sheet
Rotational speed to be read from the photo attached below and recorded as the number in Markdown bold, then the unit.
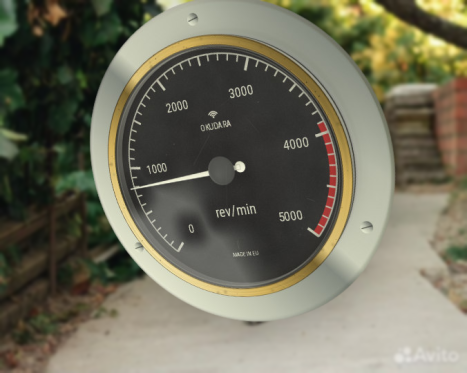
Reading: **800** rpm
